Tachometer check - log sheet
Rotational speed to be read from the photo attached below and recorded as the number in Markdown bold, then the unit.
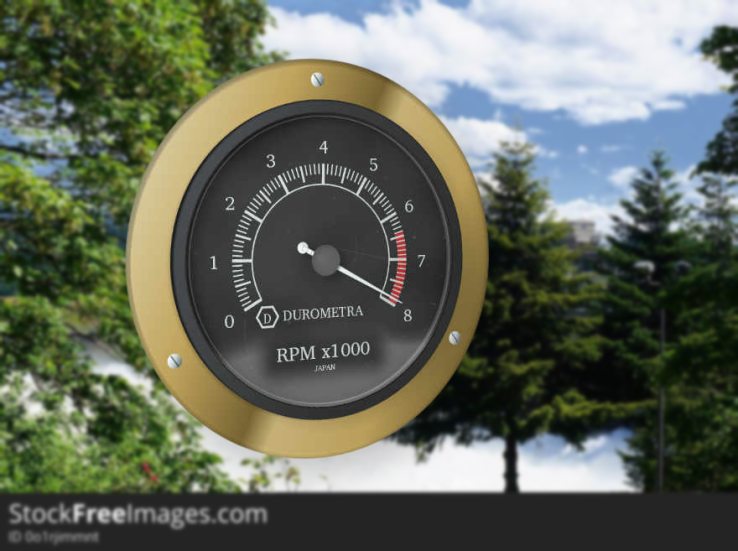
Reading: **7900** rpm
